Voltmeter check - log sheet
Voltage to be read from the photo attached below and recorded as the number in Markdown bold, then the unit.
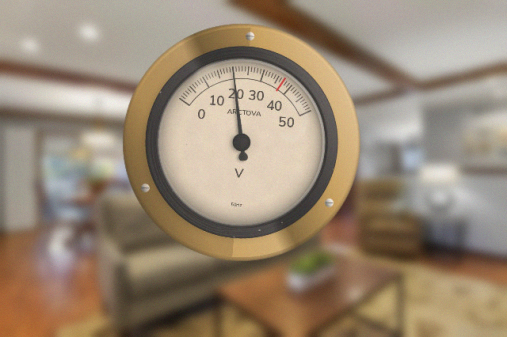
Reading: **20** V
